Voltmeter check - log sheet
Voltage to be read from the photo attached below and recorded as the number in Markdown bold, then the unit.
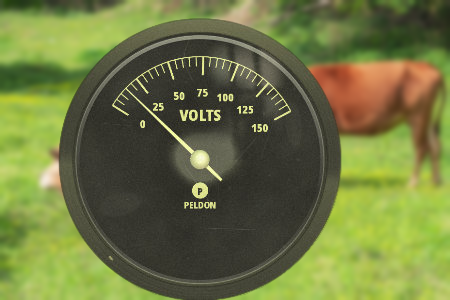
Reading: **15** V
